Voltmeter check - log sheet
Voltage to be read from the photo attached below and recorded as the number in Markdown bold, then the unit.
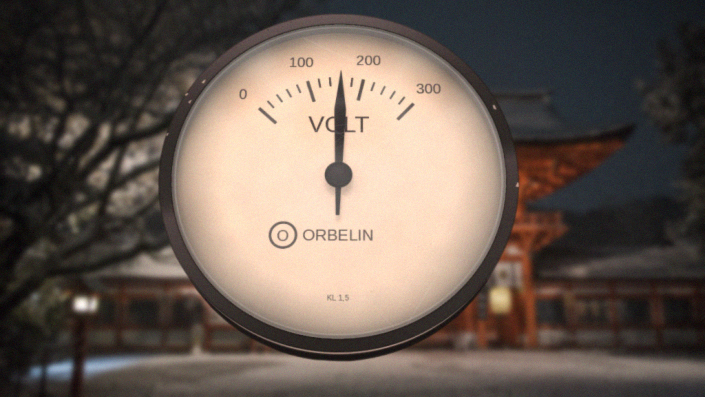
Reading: **160** V
